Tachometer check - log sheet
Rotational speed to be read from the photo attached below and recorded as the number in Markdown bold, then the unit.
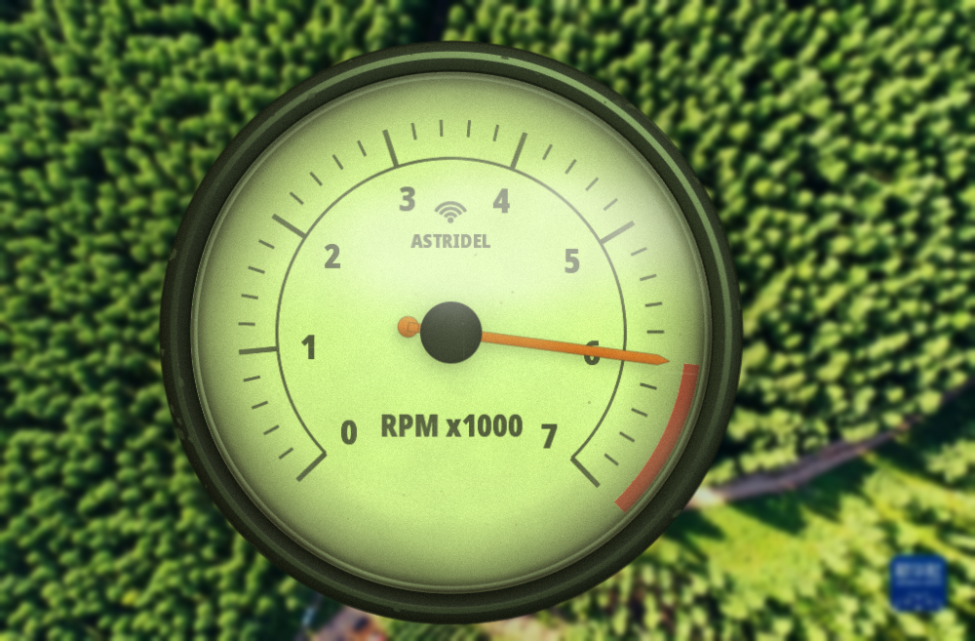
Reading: **6000** rpm
